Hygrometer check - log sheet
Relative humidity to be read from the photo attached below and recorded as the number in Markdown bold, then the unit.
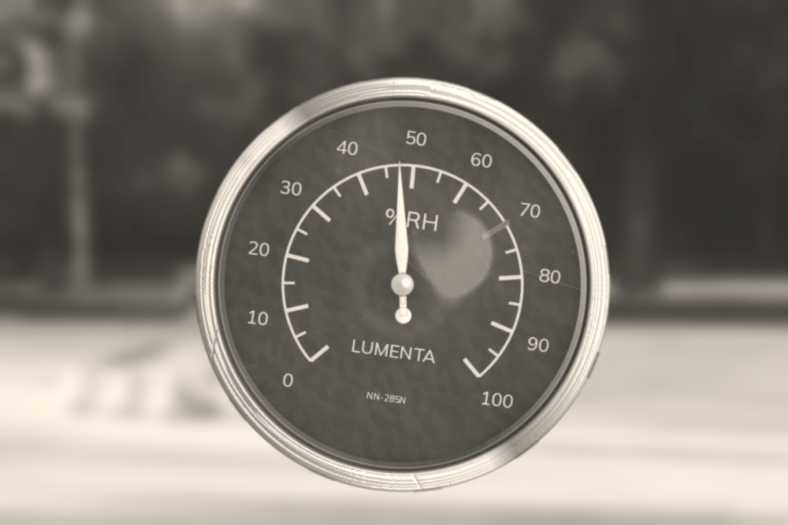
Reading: **47.5** %
